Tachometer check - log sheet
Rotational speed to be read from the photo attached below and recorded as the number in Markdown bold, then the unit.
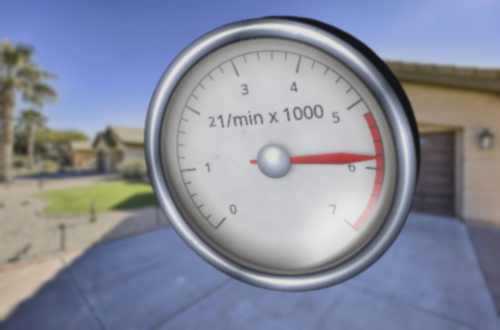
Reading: **5800** rpm
